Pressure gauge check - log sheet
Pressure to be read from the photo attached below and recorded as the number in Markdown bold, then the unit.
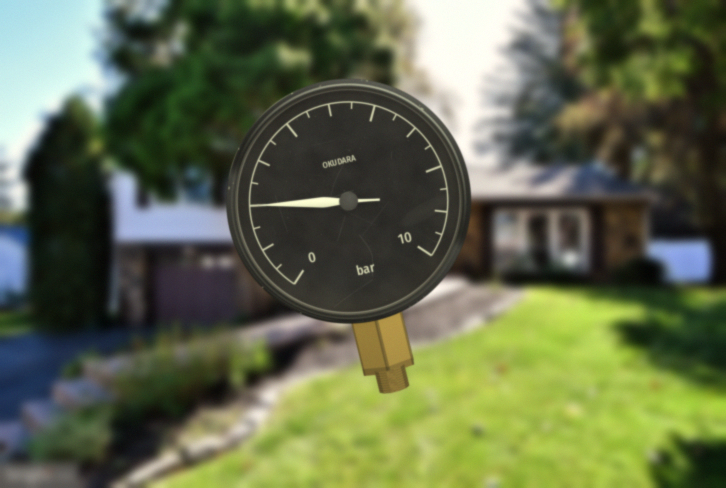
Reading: **2** bar
